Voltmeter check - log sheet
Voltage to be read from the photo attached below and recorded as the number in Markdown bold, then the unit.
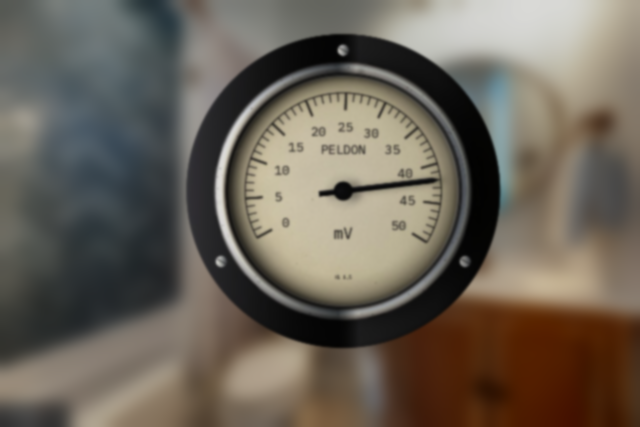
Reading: **42** mV
